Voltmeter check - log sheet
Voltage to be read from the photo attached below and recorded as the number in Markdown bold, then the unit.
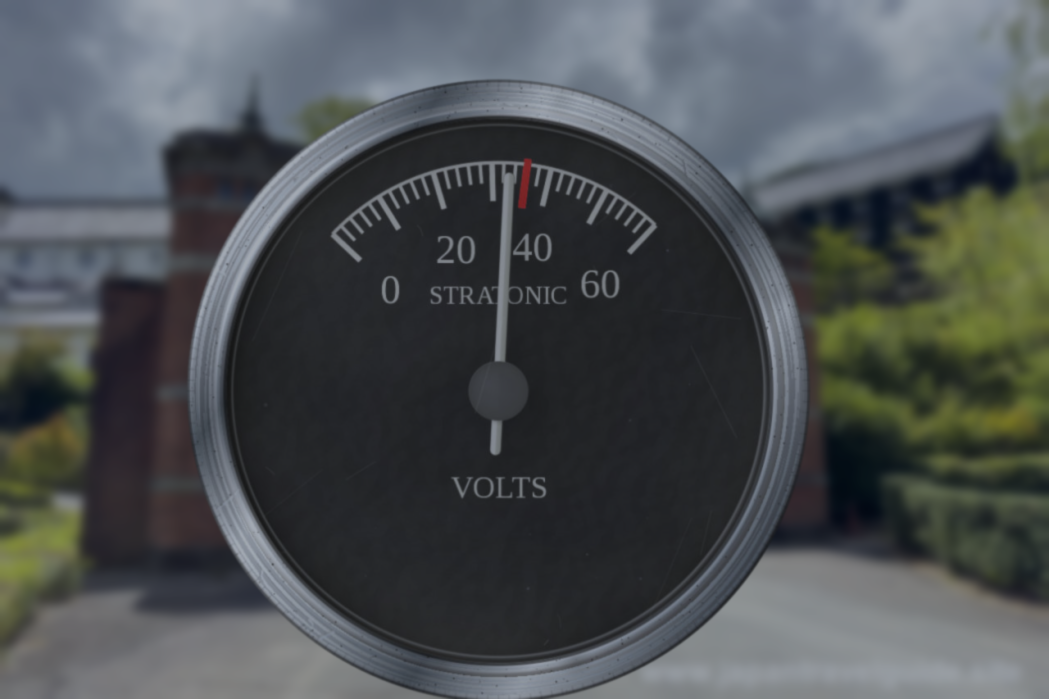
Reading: **33** V
